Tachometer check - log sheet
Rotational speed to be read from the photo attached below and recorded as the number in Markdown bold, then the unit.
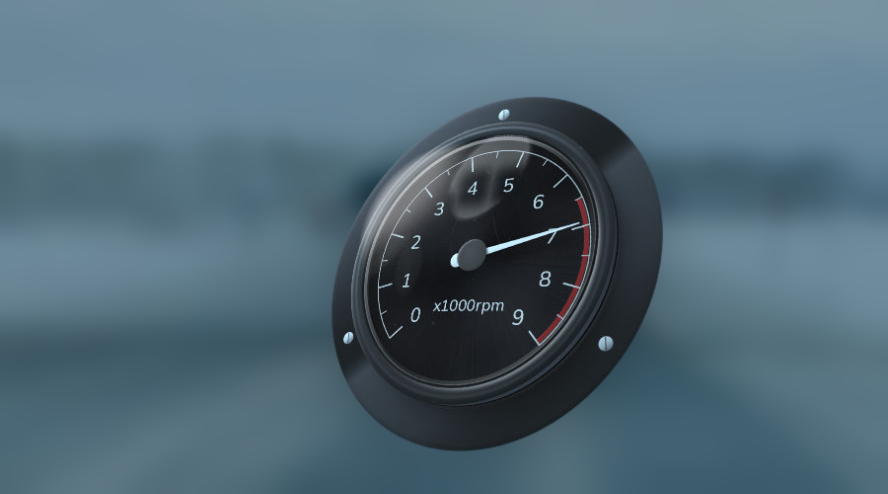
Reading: **7000** rpm
